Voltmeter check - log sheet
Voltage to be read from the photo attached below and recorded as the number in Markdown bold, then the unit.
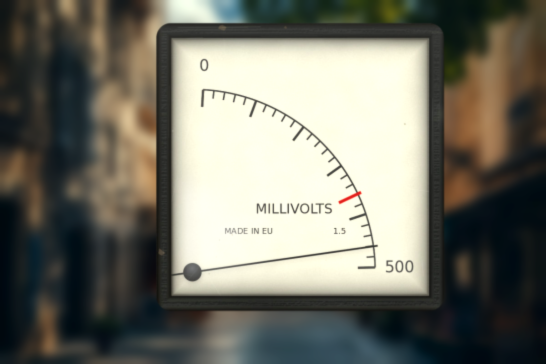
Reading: **460** mV
